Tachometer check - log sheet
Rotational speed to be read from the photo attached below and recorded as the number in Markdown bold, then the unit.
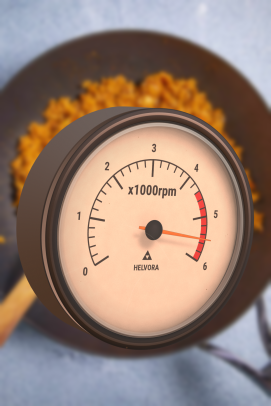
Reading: **5500** rpm
